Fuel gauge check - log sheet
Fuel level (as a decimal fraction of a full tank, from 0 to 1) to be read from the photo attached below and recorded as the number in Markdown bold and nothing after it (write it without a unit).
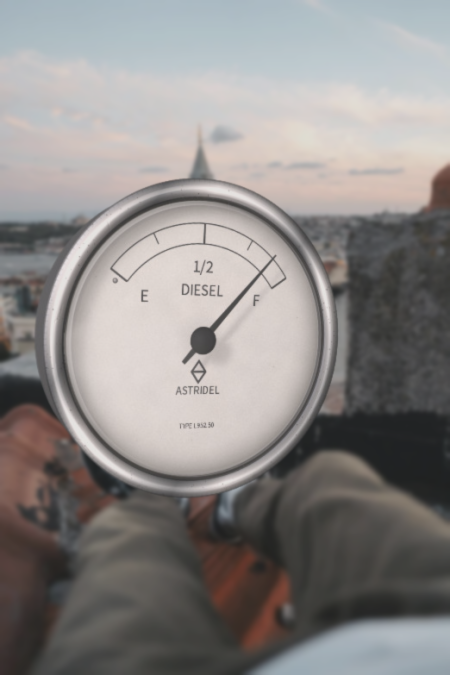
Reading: **0.875**
